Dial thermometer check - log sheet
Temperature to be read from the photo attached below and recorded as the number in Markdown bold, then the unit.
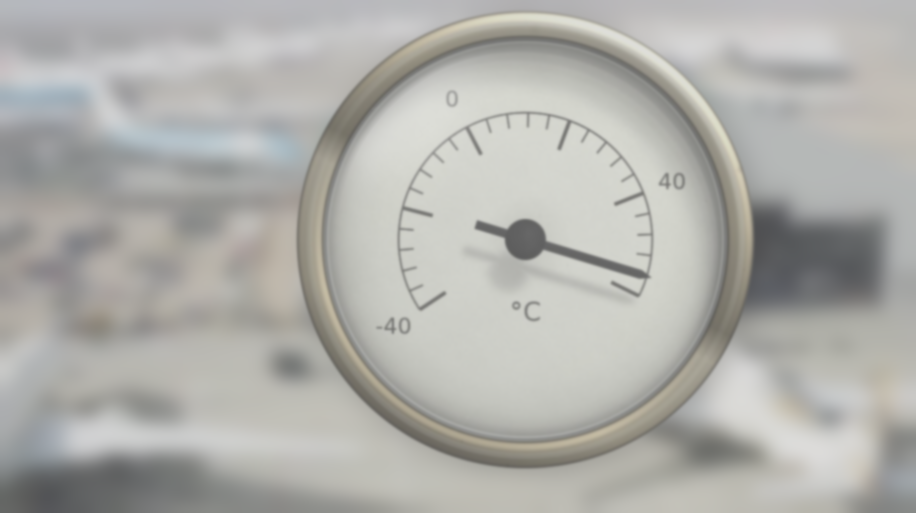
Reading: **56** °C
